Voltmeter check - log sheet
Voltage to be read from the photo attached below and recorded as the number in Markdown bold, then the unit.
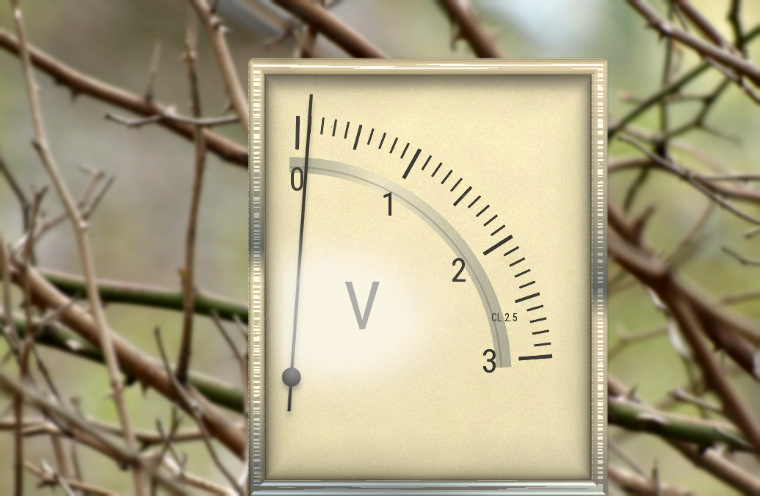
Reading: **0.1** V
